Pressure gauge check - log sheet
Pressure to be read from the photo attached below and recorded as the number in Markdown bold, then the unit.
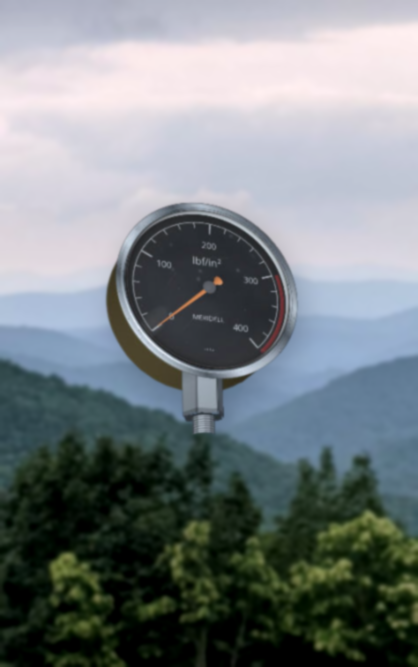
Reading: **0** psi
